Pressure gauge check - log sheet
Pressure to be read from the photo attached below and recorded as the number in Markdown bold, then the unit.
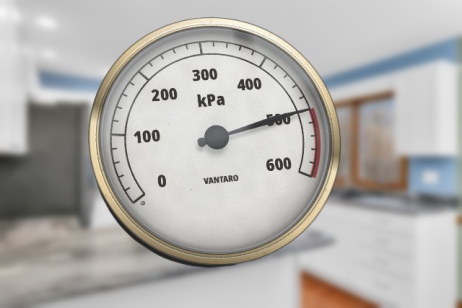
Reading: **500** kPa
